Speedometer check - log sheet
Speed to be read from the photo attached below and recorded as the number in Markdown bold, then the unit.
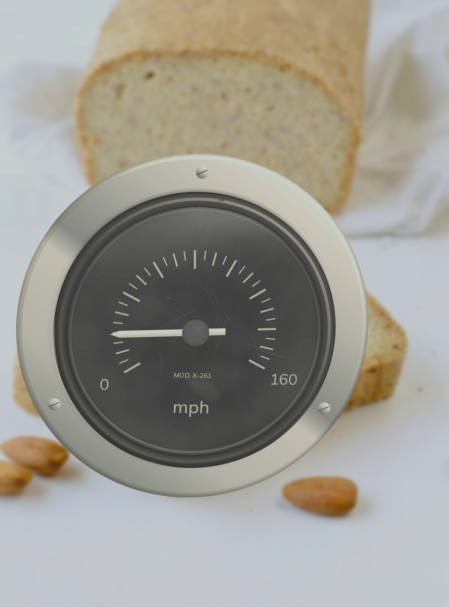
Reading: **20** mph
